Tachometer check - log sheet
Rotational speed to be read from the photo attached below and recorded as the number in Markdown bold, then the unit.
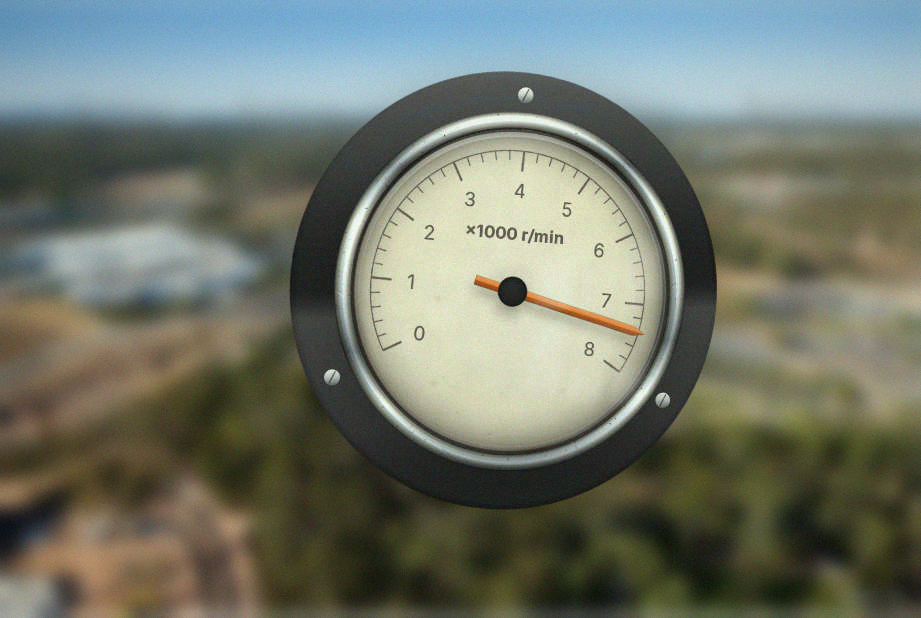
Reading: **7400** rpm
